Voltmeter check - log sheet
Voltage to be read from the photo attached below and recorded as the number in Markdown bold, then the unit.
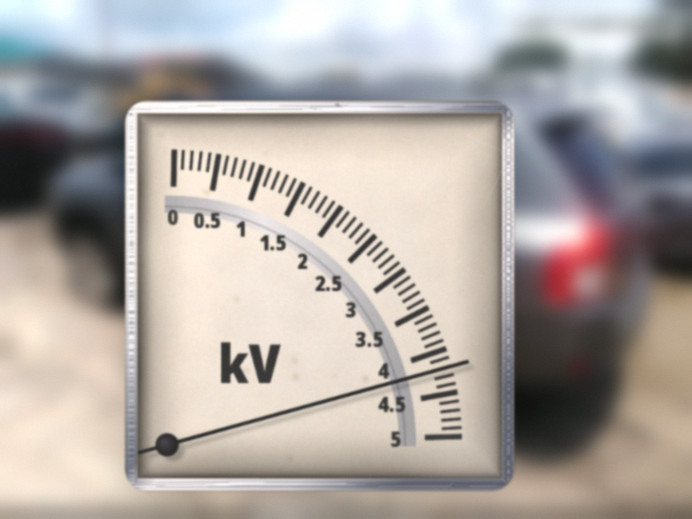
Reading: **4.2** kV
